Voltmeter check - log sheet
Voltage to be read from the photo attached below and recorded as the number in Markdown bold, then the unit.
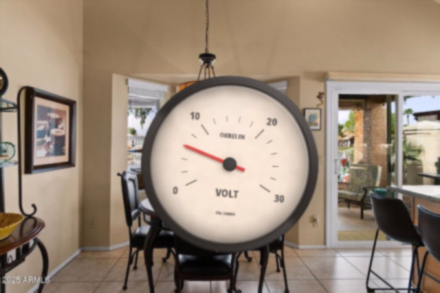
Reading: **6** V
